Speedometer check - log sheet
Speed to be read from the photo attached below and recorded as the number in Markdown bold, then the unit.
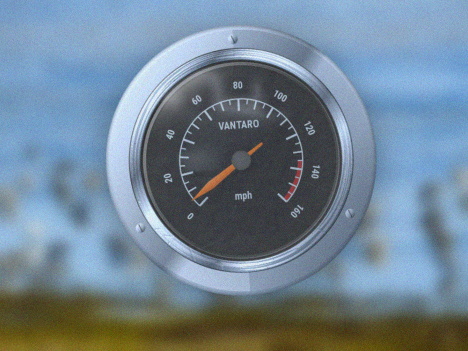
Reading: **5** mph
